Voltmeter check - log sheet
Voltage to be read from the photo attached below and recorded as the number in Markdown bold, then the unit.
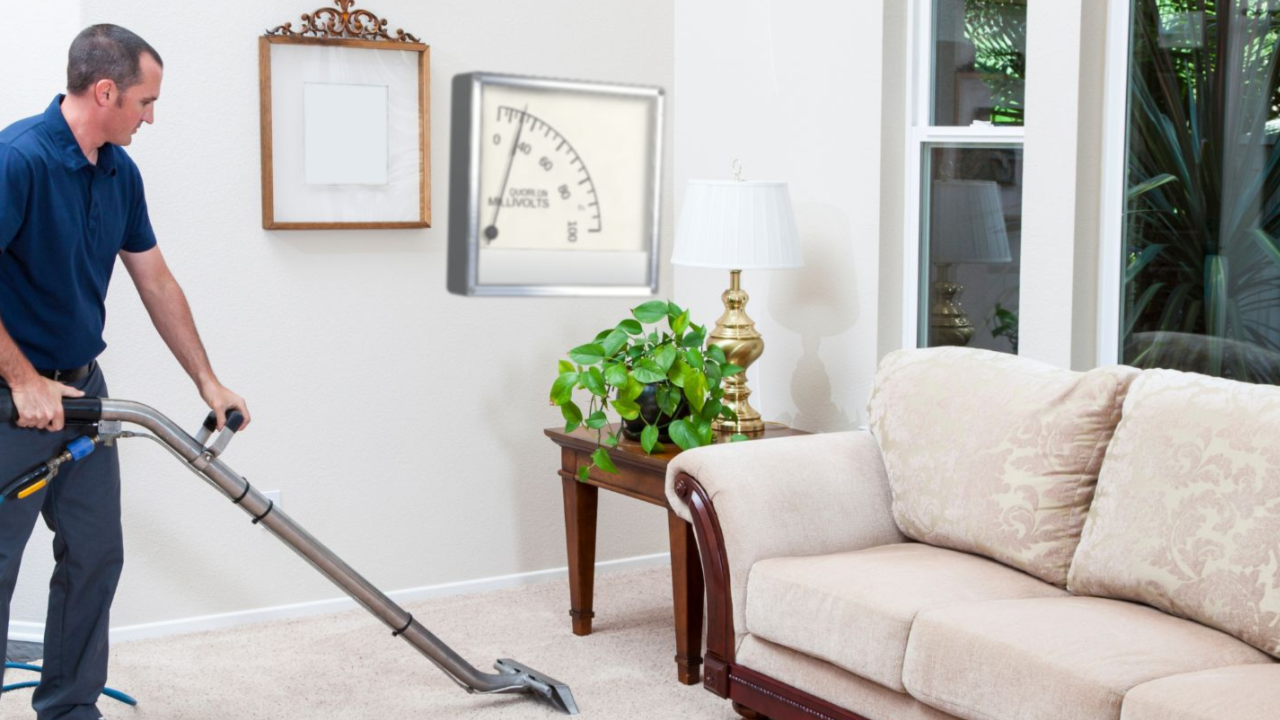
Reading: **30** mV
